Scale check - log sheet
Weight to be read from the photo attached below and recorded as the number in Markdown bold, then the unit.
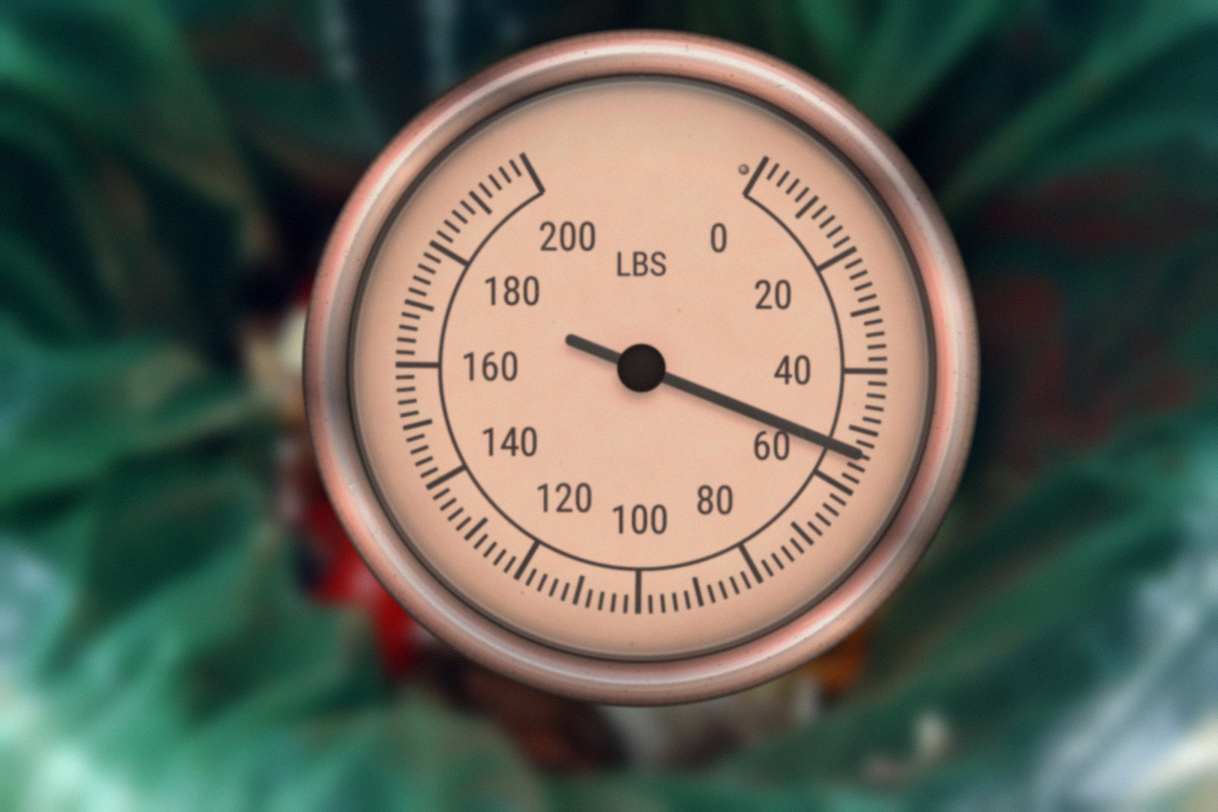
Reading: **54** lb
